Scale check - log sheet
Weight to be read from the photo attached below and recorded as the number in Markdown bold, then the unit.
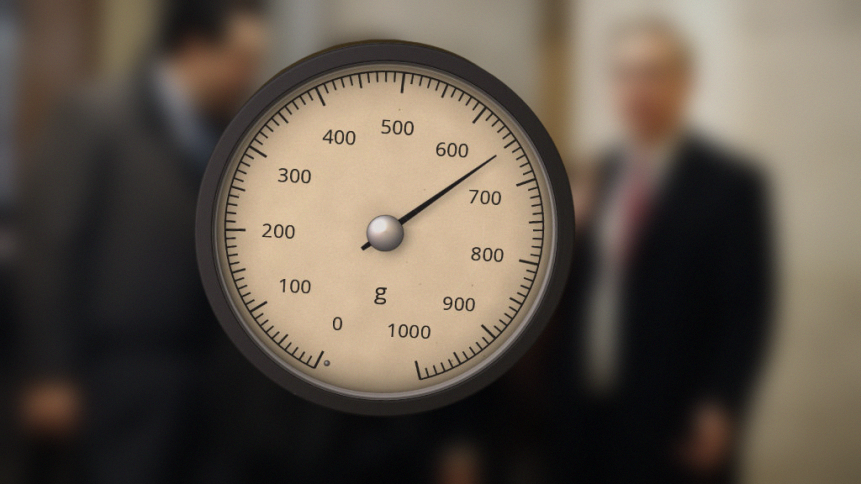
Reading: **650** g
